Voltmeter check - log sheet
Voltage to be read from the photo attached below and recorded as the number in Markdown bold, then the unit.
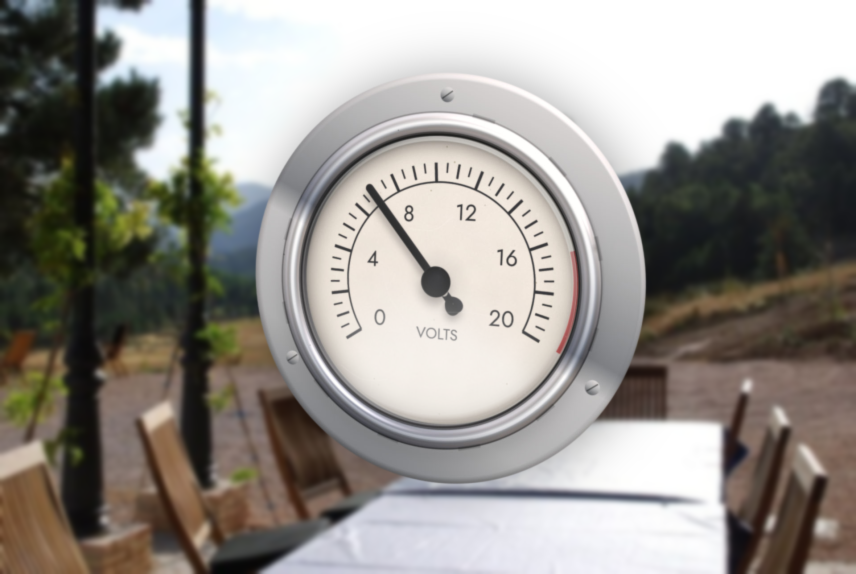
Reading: **7** V
